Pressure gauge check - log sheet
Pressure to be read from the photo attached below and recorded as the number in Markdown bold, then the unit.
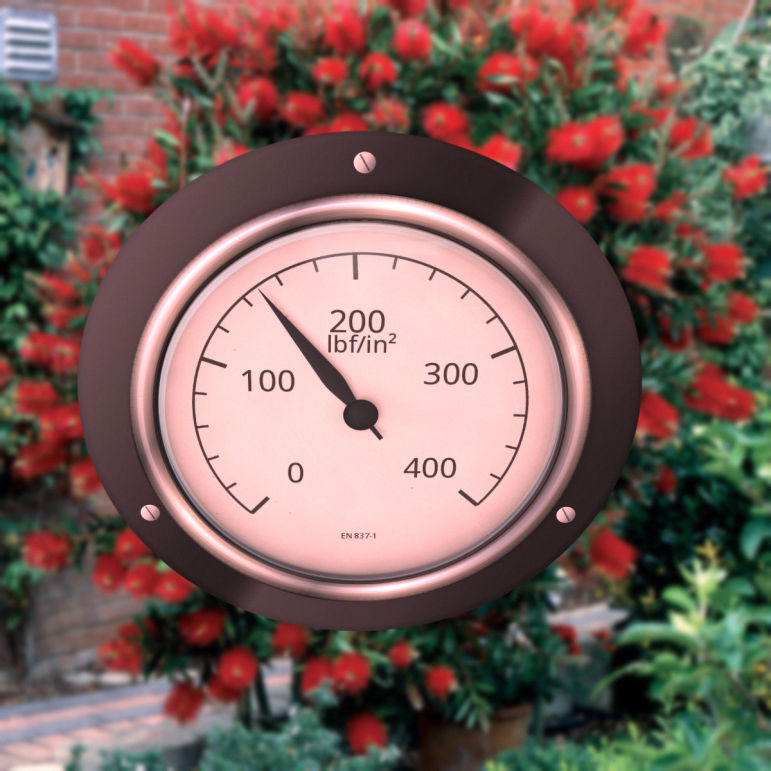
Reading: **150** psi
